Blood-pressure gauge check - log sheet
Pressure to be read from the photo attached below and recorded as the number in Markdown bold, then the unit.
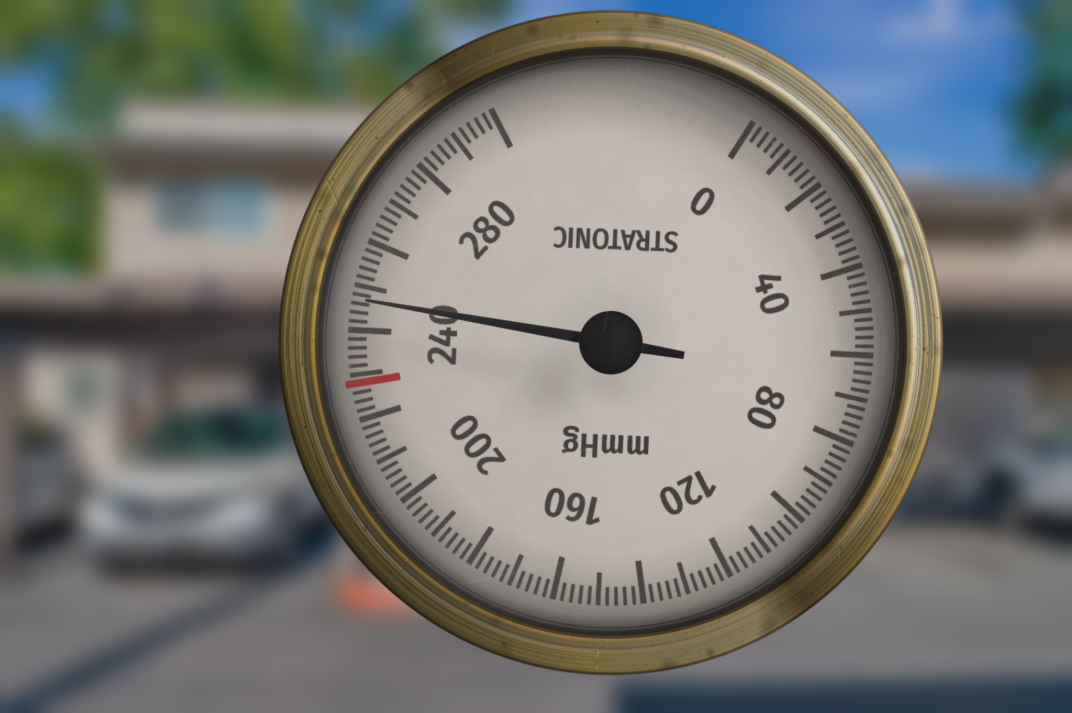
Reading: **247** mmHg
